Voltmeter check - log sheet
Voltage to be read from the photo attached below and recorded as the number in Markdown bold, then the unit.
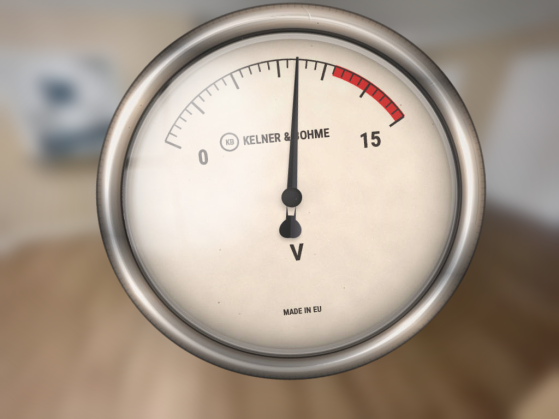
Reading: **8.5** V
